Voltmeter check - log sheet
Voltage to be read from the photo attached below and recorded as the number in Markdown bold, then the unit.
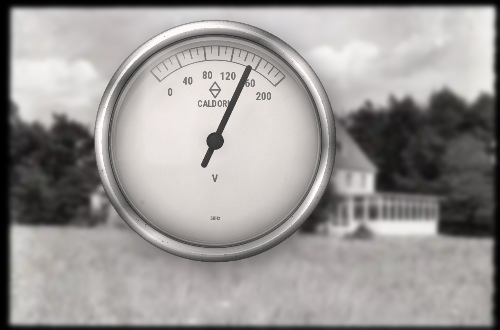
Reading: **150** V
